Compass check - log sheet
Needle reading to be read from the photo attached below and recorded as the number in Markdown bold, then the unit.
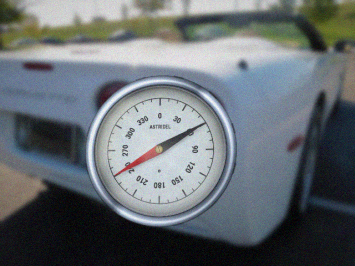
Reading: **240** °
